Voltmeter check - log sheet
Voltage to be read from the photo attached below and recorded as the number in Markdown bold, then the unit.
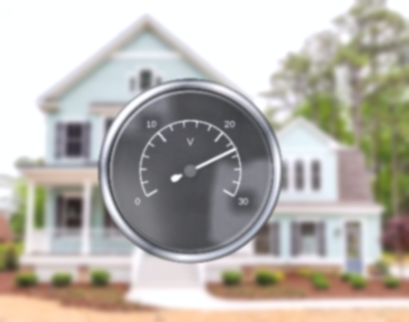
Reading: **23** V
